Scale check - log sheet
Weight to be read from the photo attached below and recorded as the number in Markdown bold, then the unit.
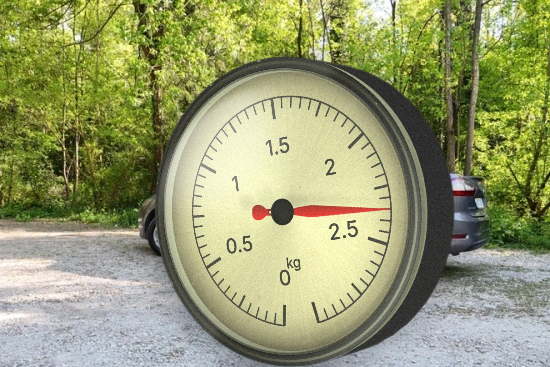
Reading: **2.35** kg
